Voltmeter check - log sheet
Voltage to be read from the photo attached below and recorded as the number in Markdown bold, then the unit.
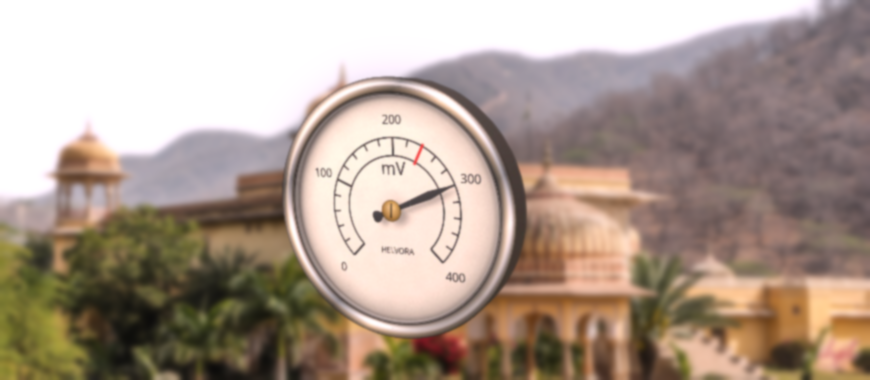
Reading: **300** mV
